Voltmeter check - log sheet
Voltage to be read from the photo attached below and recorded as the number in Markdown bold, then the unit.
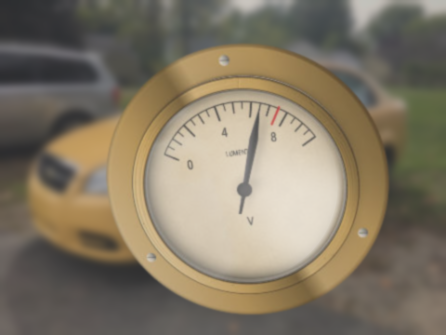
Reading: **6.5** V
